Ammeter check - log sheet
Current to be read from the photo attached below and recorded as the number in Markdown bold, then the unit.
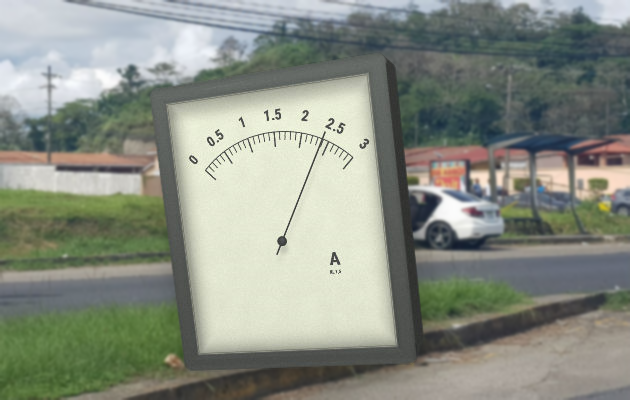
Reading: **2.4** A
